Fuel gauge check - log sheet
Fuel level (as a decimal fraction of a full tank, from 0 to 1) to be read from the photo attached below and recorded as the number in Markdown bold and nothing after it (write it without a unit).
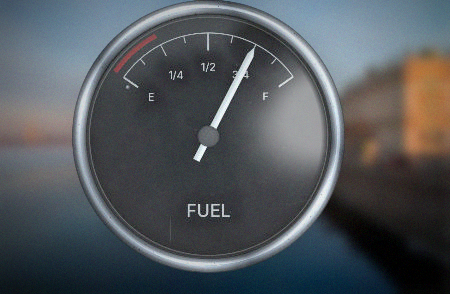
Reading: **0.75**
